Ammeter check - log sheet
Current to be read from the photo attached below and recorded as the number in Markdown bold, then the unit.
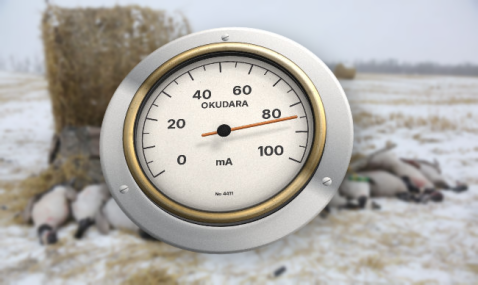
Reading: **85** mA
